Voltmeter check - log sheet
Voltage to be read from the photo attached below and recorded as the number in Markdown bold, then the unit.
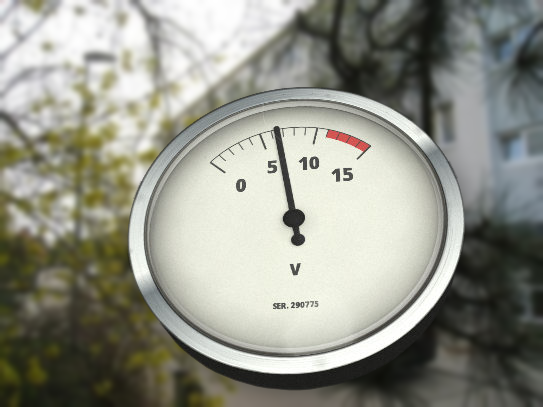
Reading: **6.5** V
